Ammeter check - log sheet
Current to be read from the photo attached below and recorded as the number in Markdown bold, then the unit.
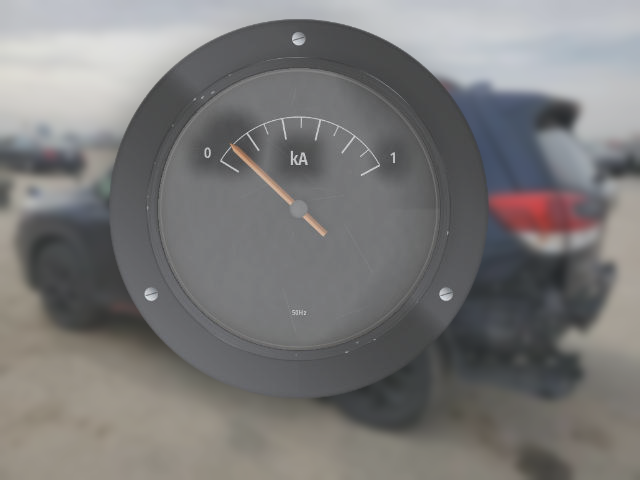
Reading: **0.1** kA
